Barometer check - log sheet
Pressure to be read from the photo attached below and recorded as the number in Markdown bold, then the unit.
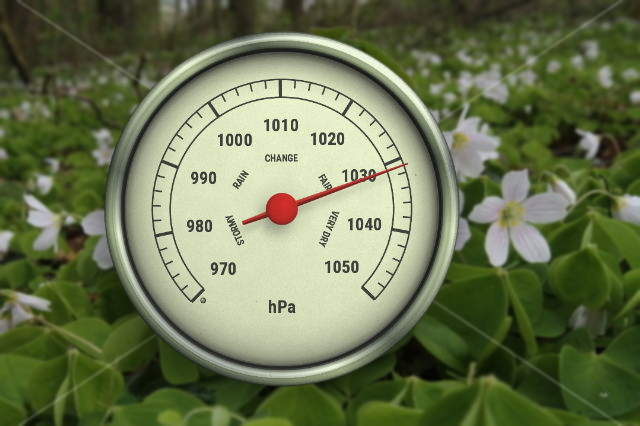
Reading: **1031** hPa
